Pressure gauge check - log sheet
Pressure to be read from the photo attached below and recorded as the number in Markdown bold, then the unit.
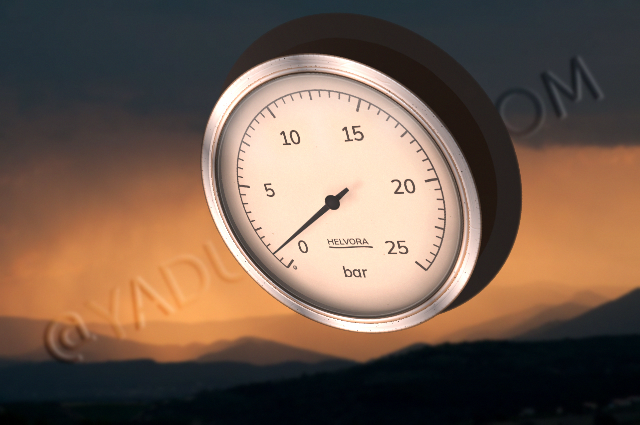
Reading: **1** bar
